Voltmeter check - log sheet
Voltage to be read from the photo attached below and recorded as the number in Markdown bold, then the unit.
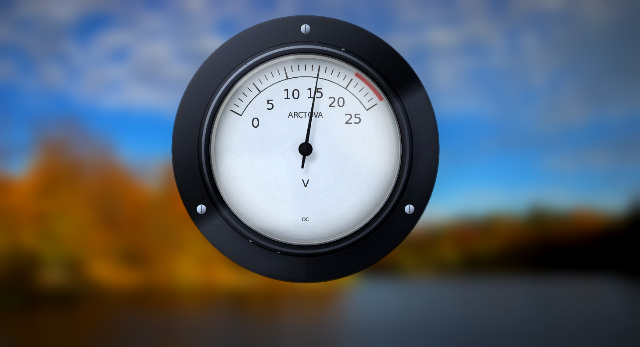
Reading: **15** V
